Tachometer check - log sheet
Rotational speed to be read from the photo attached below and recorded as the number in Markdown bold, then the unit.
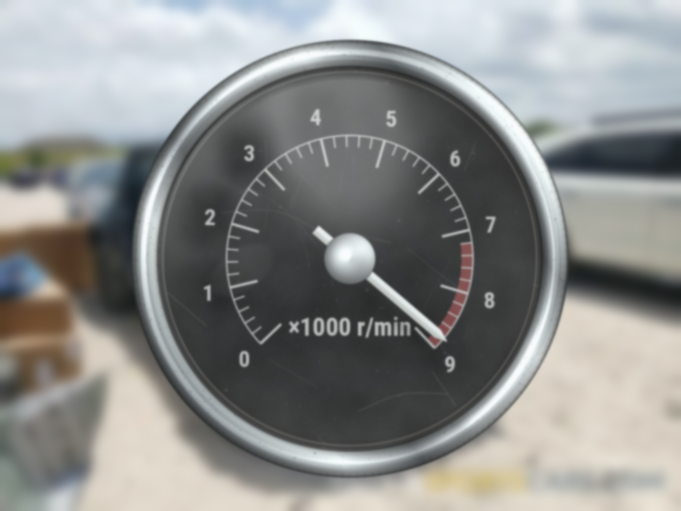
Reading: **8800** rpm
